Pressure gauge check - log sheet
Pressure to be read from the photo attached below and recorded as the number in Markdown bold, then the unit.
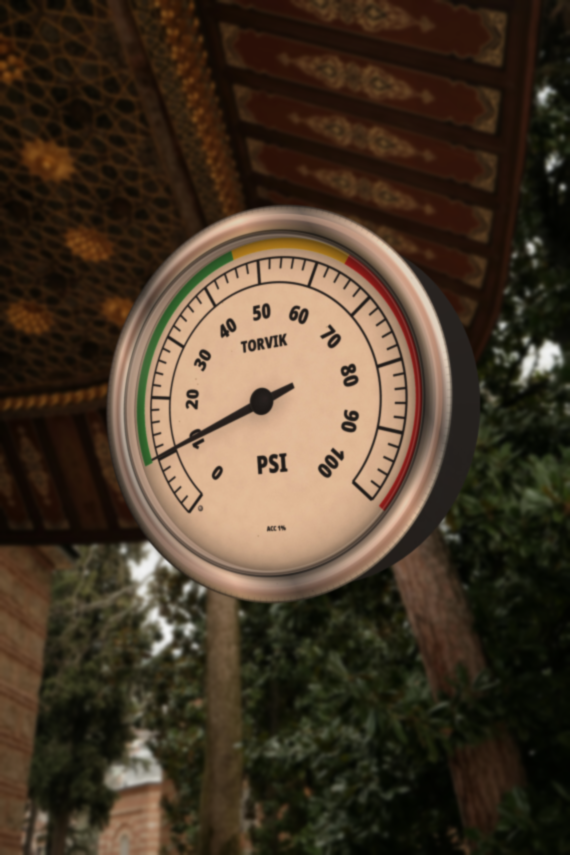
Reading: **10** psi
